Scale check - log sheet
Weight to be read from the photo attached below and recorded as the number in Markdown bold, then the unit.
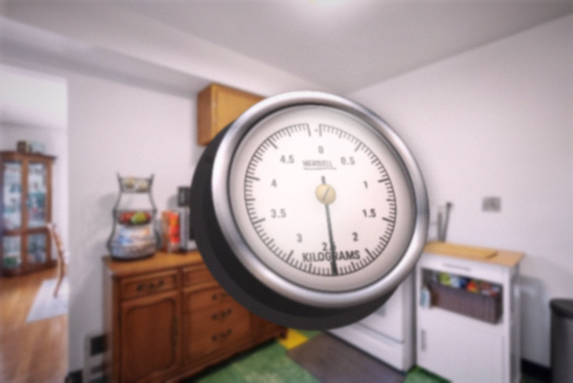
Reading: **2.5** kg
